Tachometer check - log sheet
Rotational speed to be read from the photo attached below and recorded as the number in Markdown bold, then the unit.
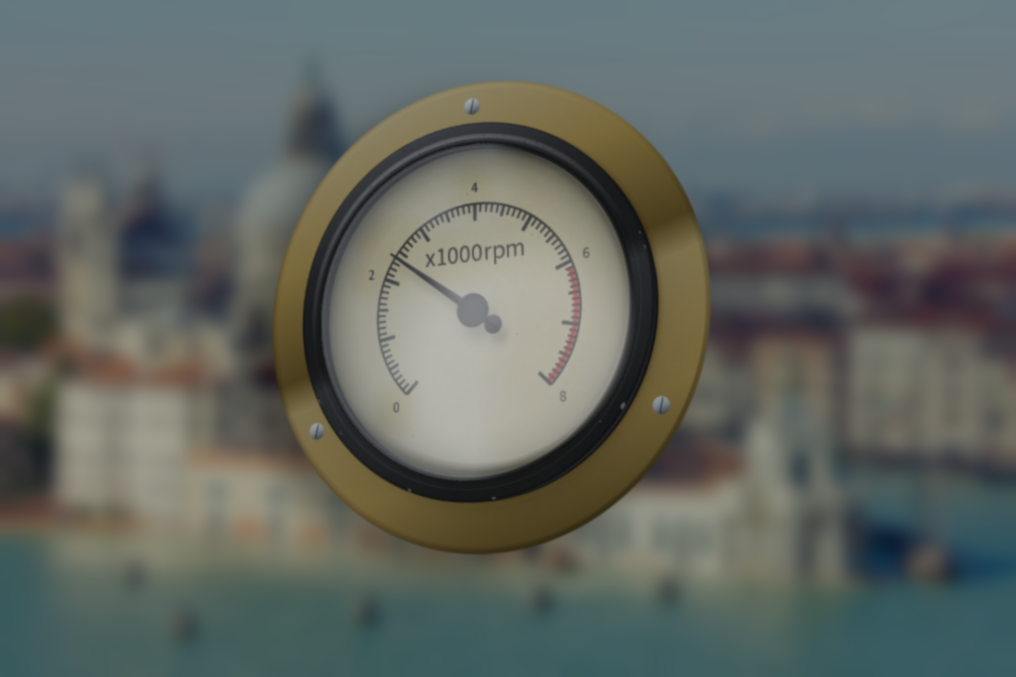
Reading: **2400** rpm
